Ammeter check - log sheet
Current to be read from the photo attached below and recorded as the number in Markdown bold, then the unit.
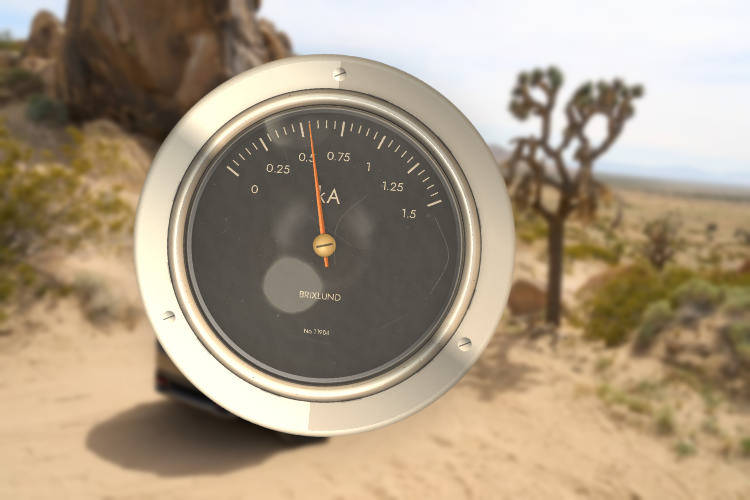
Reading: **0.55** kA
